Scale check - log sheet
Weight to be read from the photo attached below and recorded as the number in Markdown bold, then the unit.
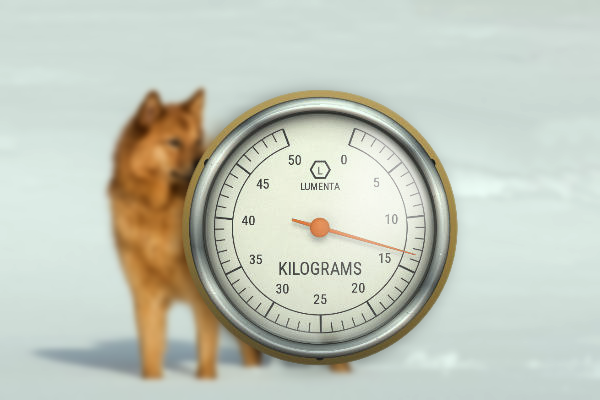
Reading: **13.5** kg
